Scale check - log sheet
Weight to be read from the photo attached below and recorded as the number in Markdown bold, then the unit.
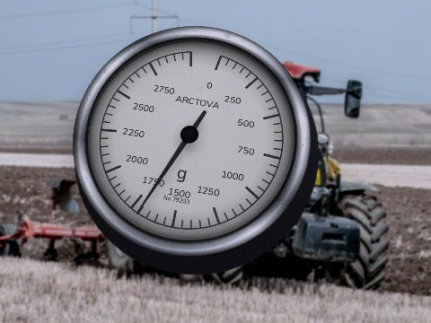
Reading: **1700** g
